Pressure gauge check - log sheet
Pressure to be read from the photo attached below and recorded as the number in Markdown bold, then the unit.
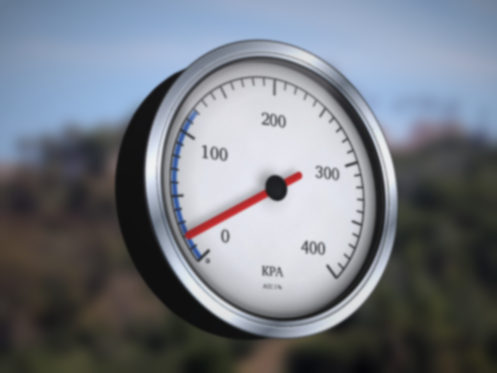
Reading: **20** kPa
